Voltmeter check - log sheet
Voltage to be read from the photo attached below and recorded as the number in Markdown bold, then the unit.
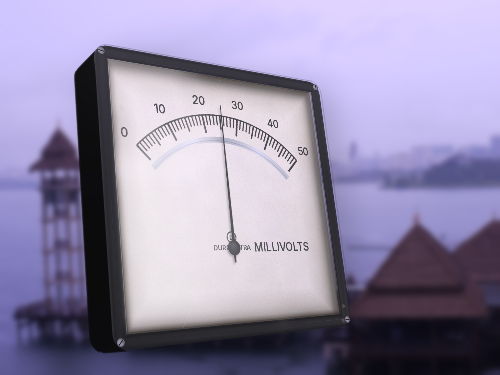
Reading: **25** mV
